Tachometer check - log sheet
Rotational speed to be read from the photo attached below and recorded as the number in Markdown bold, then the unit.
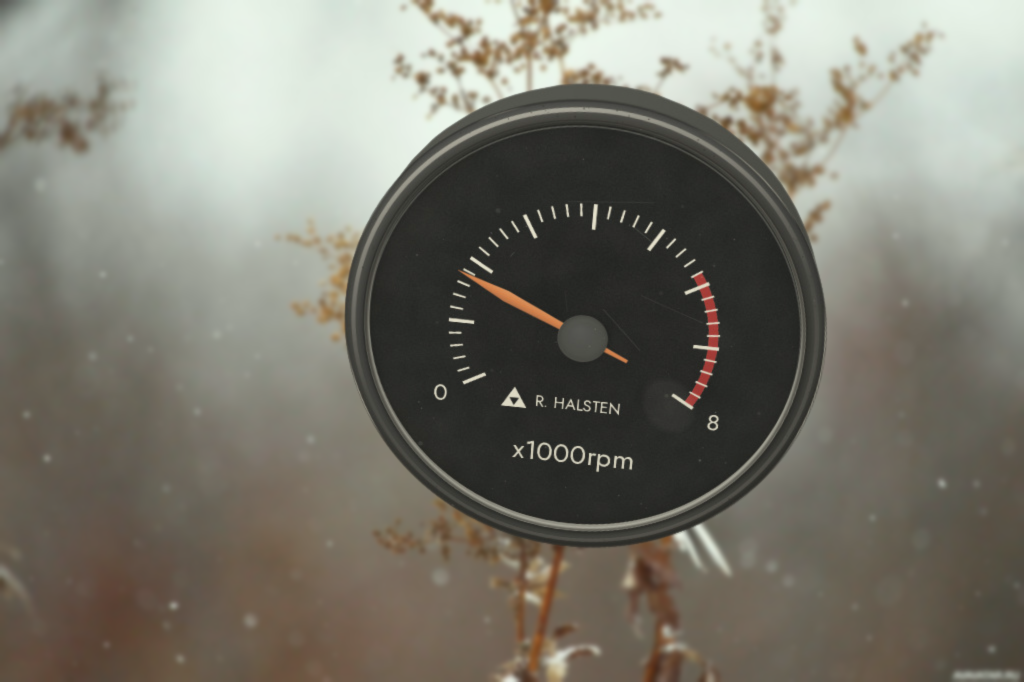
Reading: **1800** rpm
